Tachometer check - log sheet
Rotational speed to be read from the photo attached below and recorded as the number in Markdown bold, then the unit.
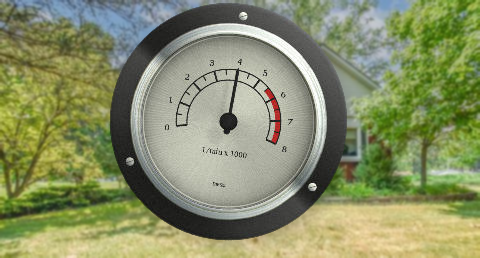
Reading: **4000** rpm
